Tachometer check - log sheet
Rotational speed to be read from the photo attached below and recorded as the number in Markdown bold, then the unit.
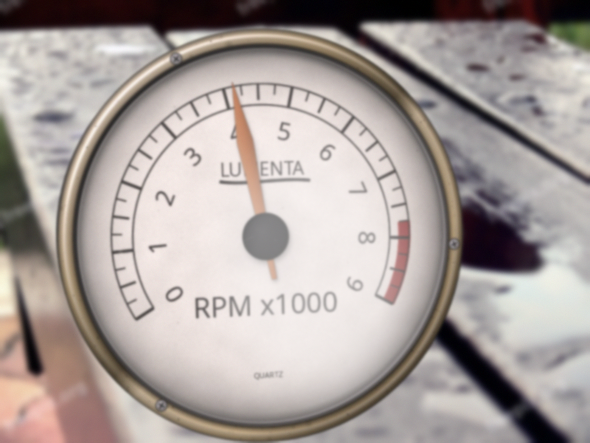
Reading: **4125** rpm
